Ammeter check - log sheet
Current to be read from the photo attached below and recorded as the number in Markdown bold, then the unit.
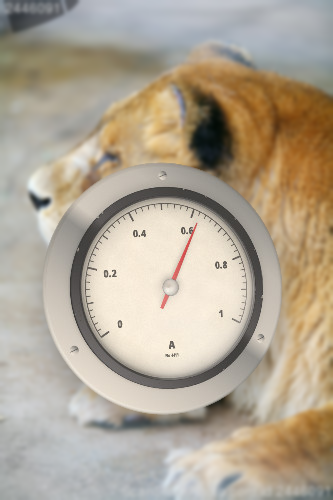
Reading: **0.62** A
